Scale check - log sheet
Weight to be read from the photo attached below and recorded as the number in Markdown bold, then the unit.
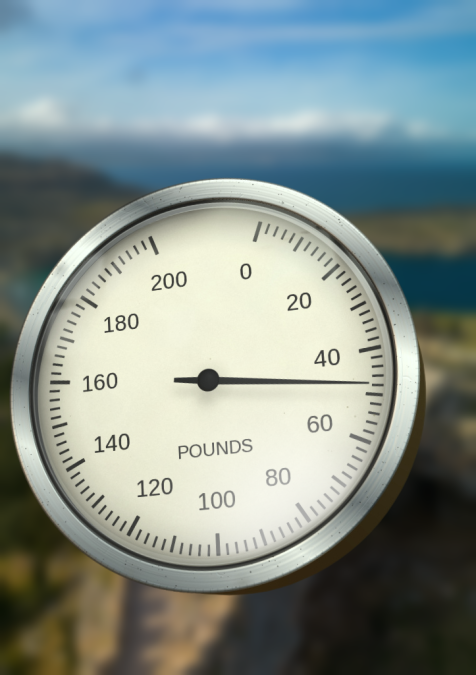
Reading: **48** lb
